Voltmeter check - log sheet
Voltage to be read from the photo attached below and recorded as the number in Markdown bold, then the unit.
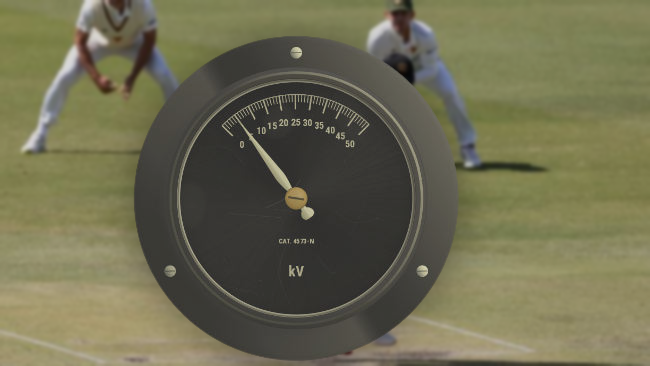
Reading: **5** kV
